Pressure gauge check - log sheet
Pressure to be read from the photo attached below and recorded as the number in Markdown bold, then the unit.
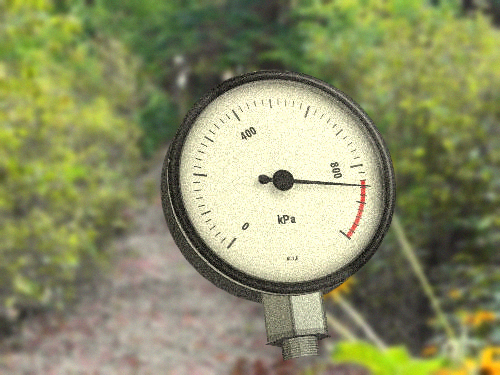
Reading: **860** kPa
